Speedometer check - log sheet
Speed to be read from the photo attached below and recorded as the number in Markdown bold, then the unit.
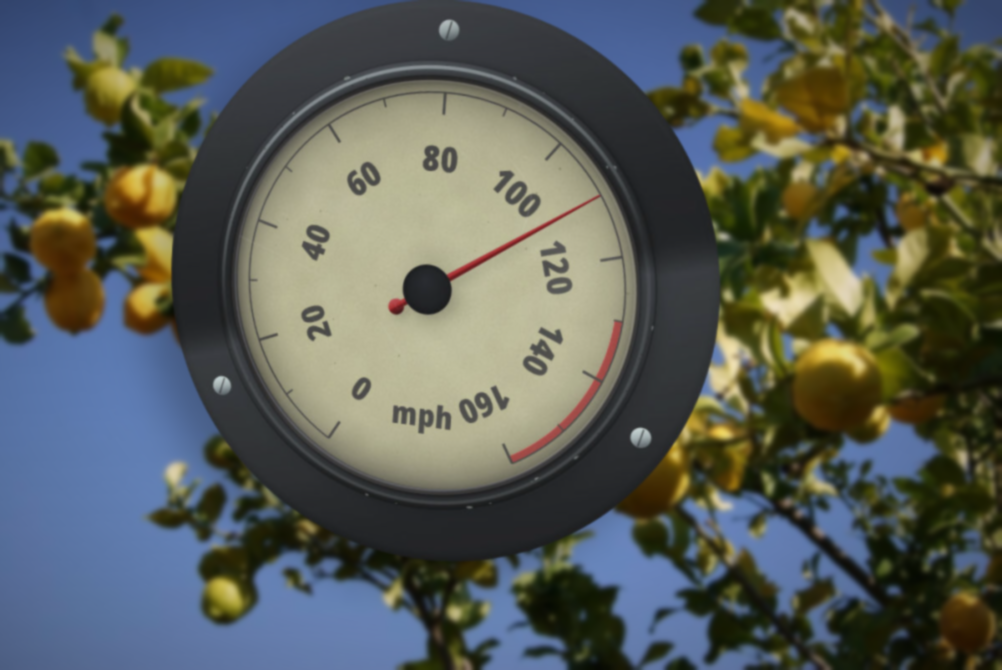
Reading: **110** mph
